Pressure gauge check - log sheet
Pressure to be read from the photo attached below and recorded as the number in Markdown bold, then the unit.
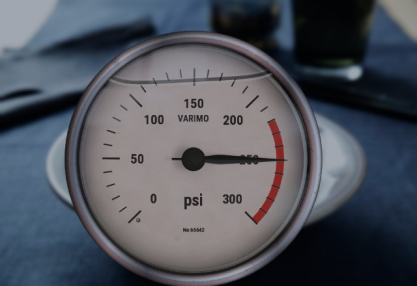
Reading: **250** psi
